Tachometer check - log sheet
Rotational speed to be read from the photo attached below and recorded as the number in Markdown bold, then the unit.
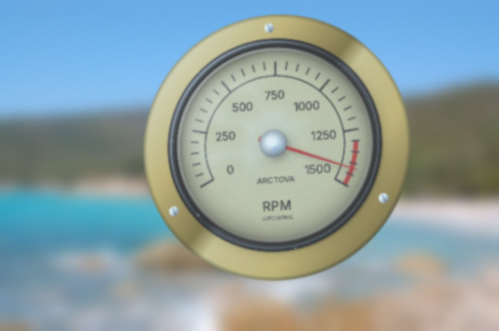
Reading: **1425** rpm
